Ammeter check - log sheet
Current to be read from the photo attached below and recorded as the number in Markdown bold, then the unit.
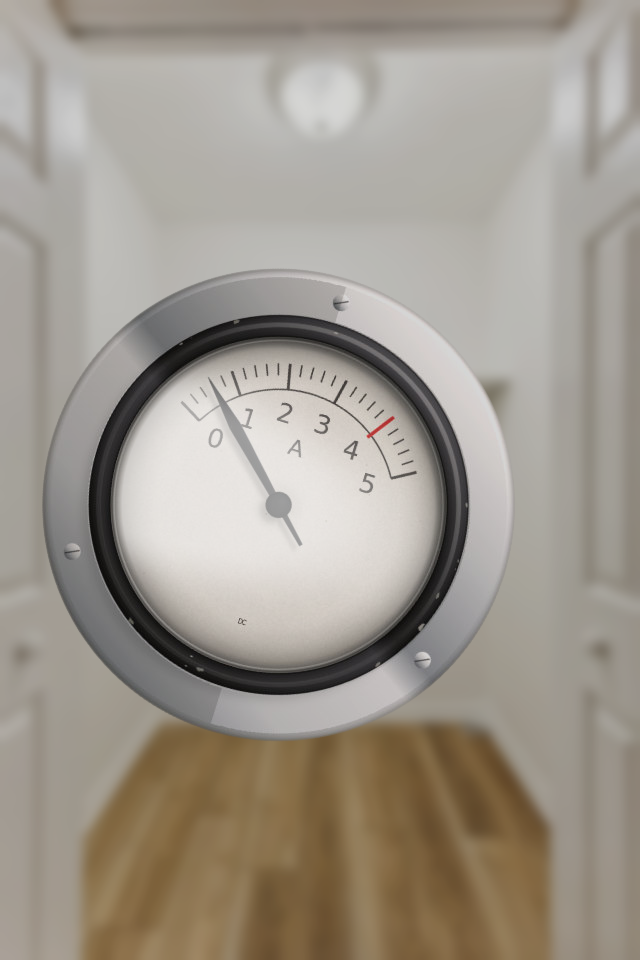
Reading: **0.6** A
